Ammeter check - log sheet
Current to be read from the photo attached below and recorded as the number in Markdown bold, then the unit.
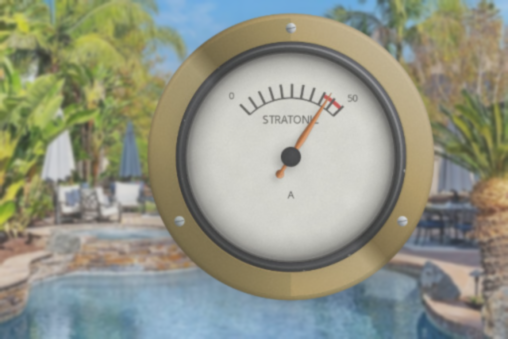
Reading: **42.5** A
